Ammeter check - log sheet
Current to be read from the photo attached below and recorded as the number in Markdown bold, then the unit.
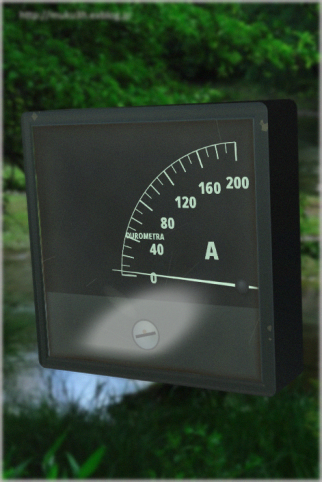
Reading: **5** A
